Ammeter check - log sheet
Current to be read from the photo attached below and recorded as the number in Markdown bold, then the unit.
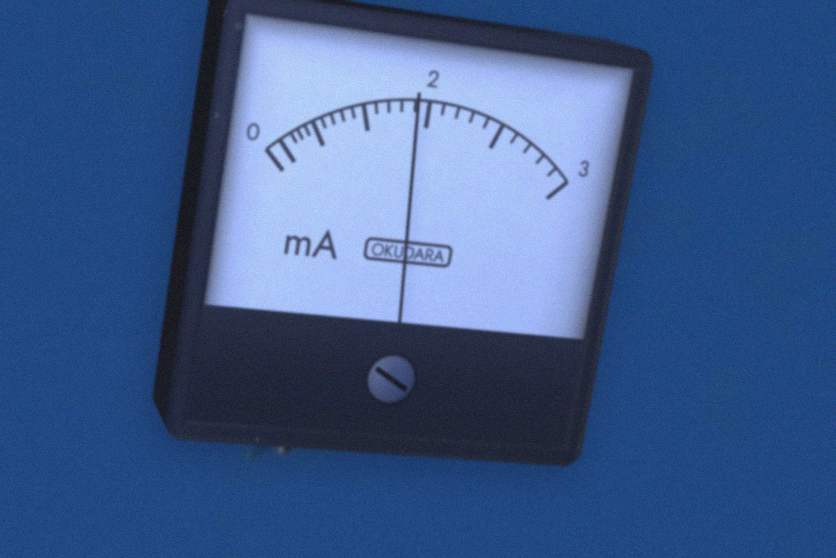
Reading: **1.9** mA
